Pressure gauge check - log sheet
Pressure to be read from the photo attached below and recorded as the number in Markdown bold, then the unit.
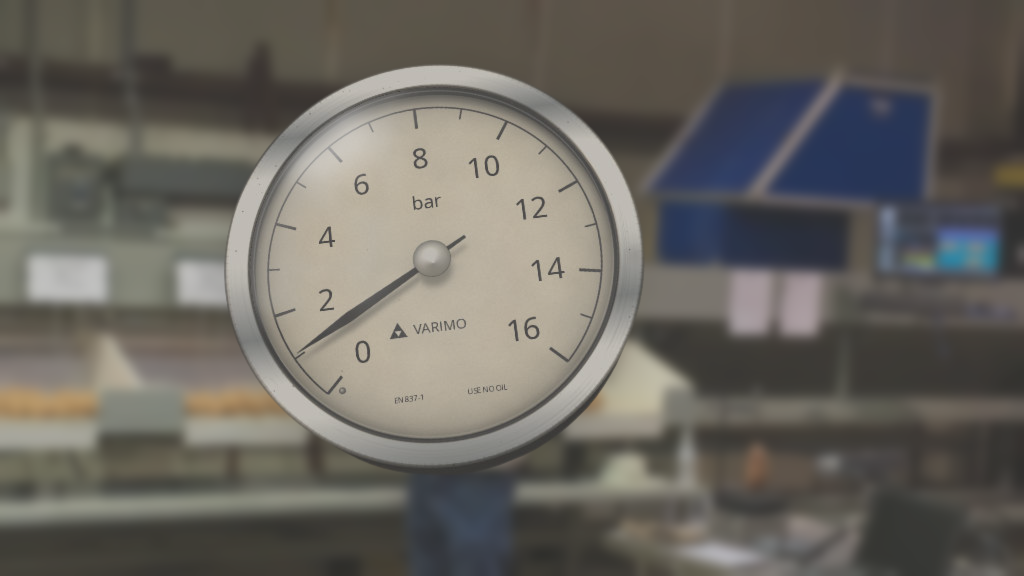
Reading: **1** bar
